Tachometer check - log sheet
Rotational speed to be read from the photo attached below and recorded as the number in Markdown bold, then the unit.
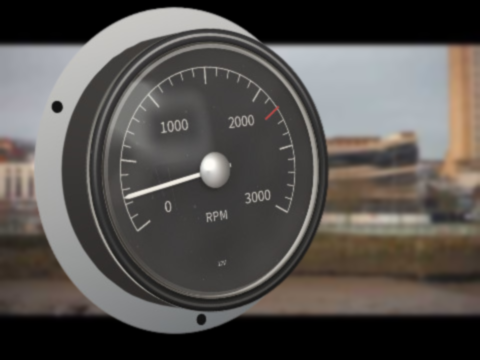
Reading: **250** rpm
